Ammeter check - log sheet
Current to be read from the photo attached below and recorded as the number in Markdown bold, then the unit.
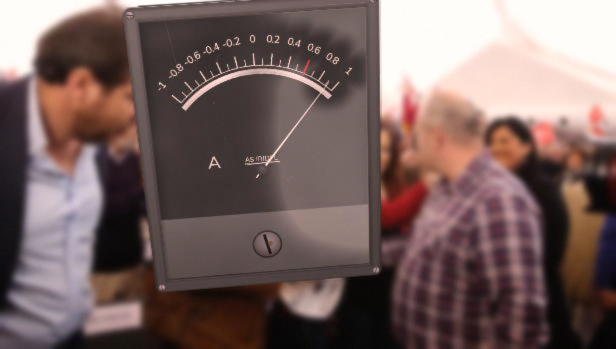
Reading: **0.9** A
